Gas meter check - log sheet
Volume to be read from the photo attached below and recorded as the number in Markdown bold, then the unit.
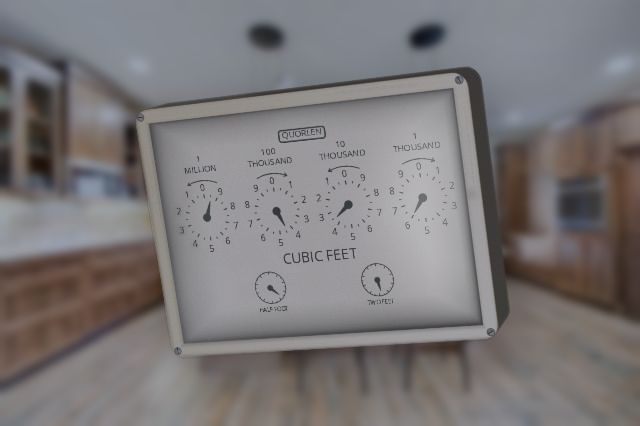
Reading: **943600** ft³
